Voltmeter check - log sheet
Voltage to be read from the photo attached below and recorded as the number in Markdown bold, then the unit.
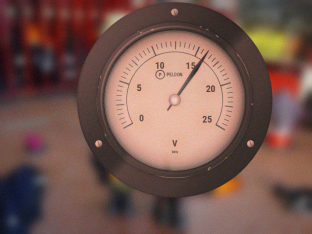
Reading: **16** V
